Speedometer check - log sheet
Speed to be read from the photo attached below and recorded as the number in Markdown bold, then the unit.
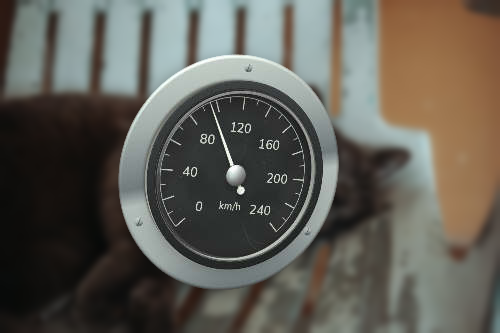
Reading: **95** km/h
